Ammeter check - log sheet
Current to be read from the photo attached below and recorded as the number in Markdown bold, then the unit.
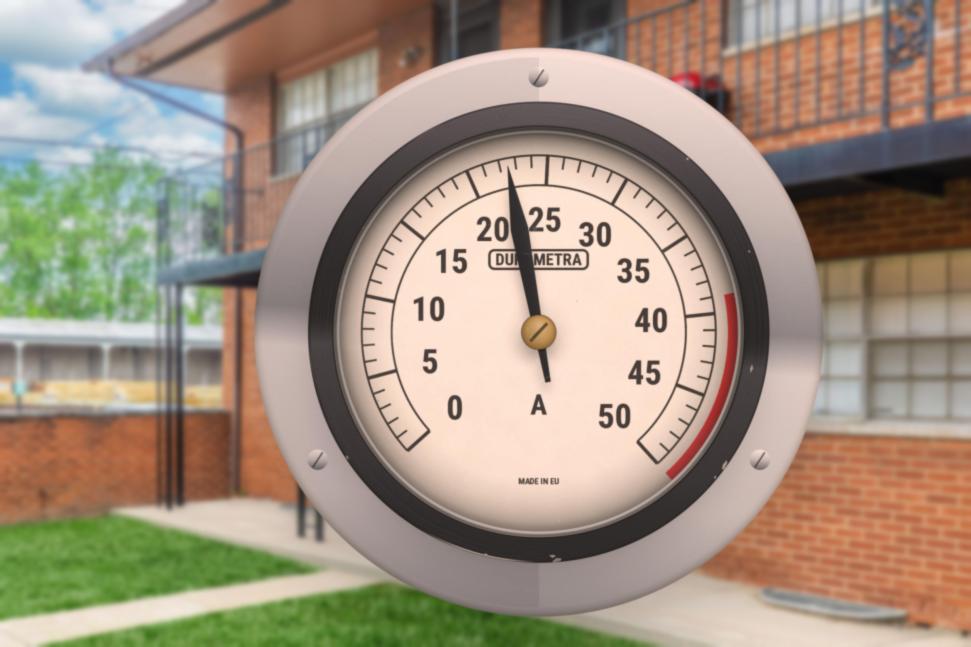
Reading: **22.5** A
